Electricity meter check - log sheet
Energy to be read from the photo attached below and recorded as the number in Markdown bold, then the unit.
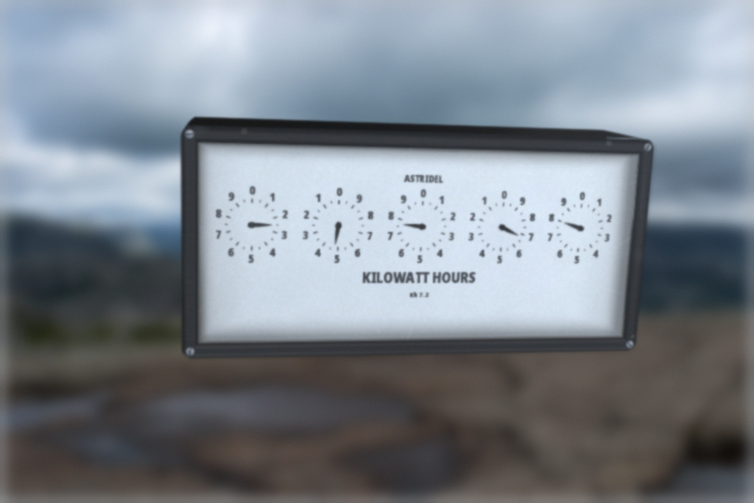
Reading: **24768** kWh
